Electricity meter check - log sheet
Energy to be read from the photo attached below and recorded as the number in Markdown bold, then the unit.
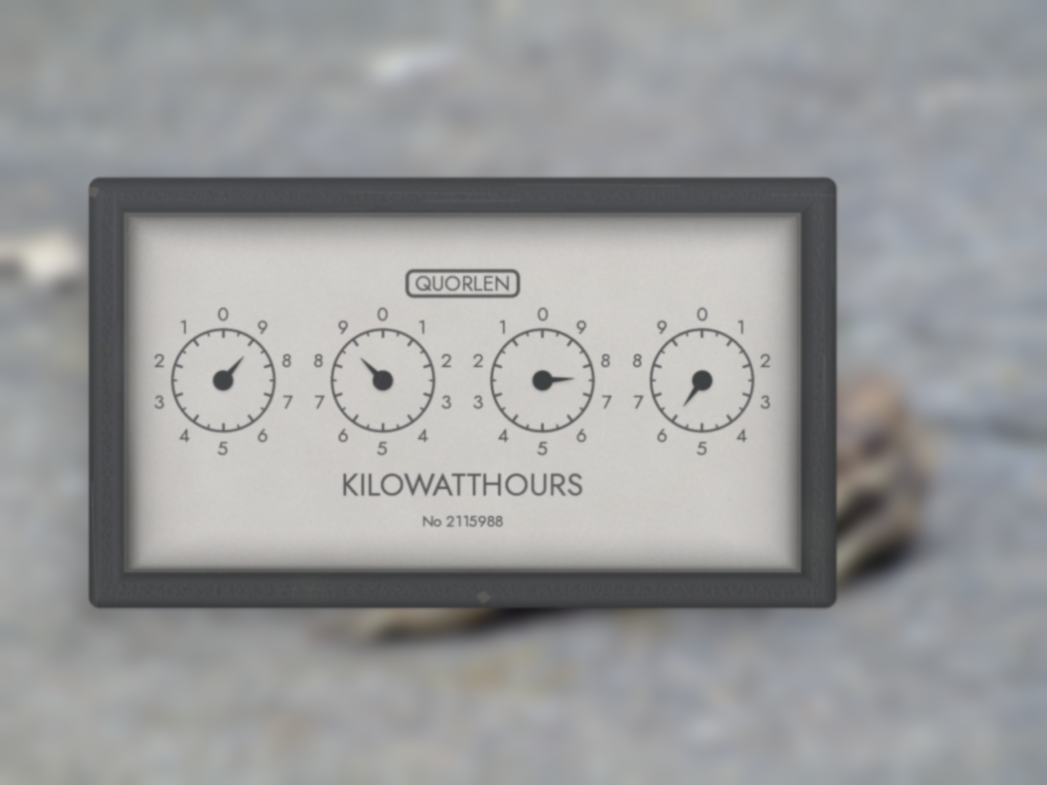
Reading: **8876** kWh
